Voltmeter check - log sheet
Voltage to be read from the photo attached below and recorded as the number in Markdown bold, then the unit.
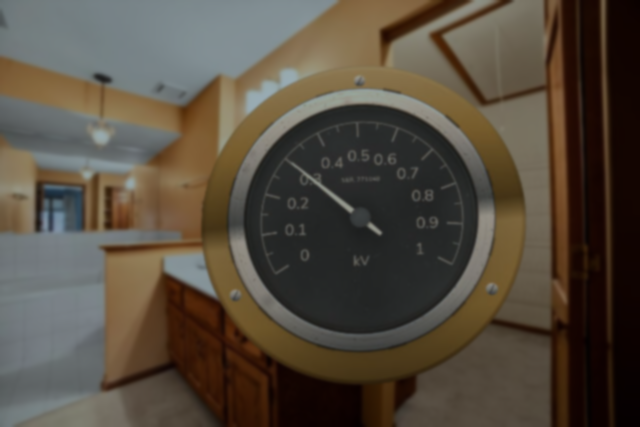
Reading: **0.3** kV
